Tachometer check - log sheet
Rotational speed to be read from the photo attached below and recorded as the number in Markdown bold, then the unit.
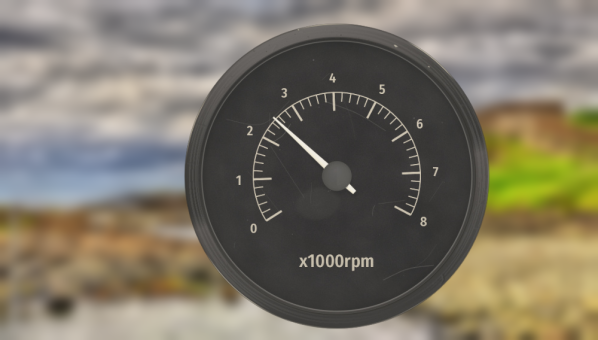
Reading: **2500** rpm
